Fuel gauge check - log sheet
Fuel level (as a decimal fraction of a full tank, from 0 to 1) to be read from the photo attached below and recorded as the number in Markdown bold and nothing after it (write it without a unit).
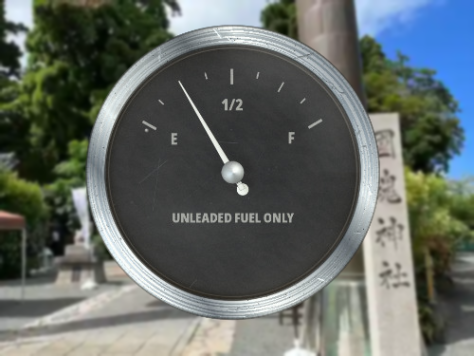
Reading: **0.25**
